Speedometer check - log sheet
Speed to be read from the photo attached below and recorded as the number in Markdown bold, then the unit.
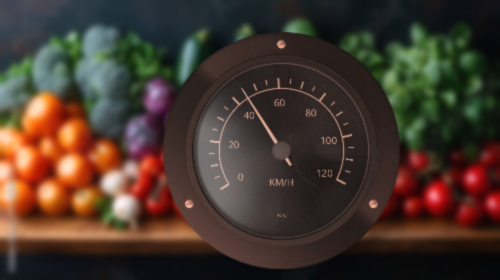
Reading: **45** km/h
